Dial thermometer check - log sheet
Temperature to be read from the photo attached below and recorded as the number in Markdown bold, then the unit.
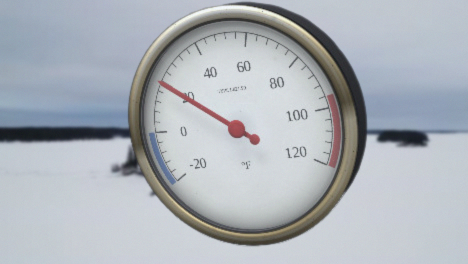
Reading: **20** °F
